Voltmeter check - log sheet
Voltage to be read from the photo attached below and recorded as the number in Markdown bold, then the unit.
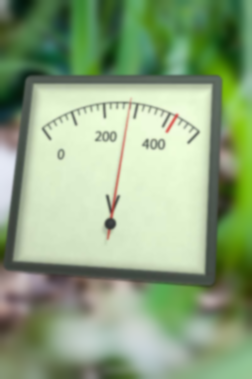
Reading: **280** V
